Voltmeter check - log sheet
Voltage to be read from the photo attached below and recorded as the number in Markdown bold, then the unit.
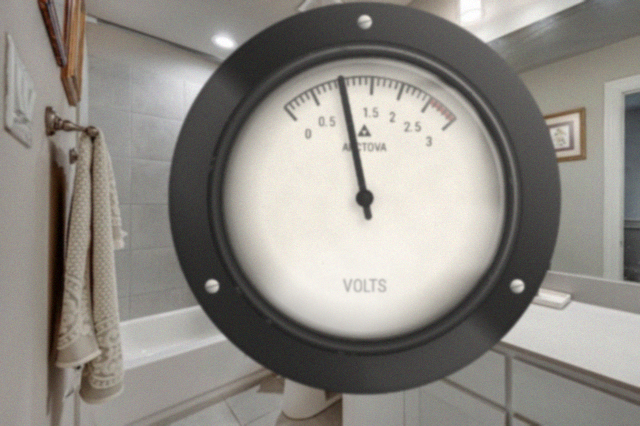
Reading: **1** V
